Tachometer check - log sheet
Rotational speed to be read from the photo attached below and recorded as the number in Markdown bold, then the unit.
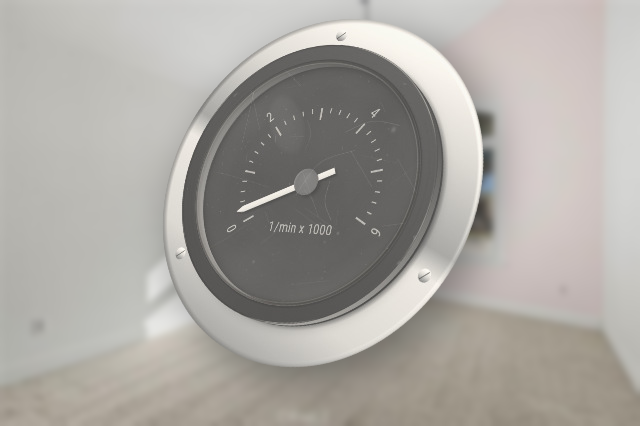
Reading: **200** rpm
